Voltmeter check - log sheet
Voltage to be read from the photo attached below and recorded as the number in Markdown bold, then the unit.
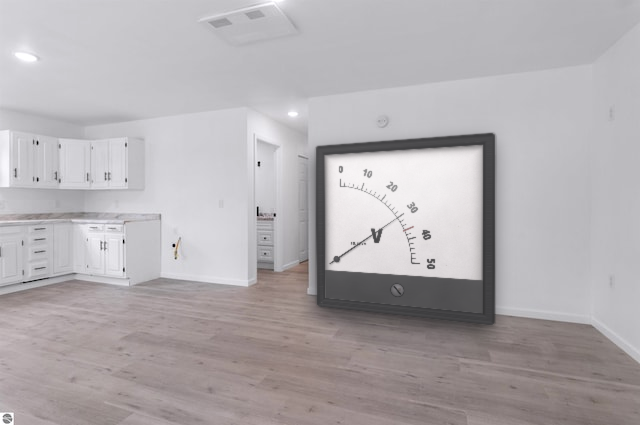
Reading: **30** V
